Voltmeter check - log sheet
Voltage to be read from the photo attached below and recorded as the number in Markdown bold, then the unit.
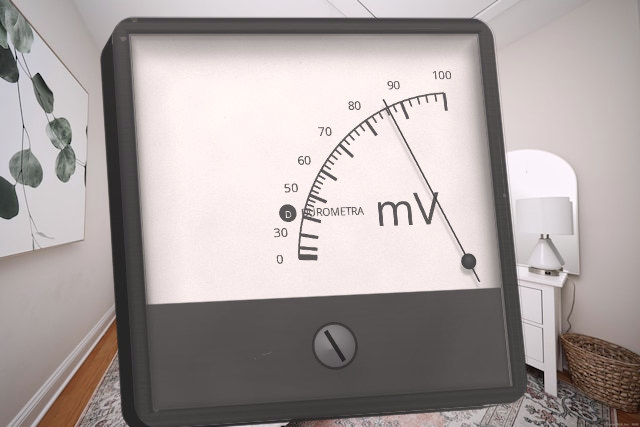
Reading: **86** mV
